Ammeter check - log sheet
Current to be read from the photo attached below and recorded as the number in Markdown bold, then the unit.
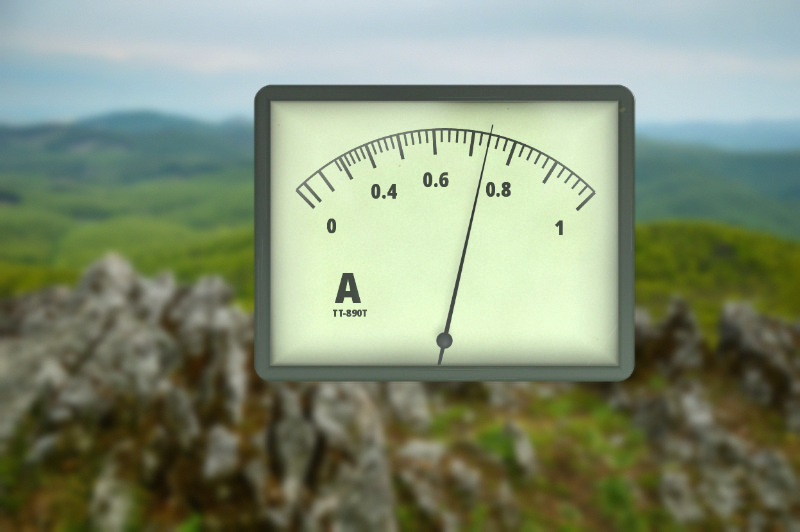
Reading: **0.74** A
